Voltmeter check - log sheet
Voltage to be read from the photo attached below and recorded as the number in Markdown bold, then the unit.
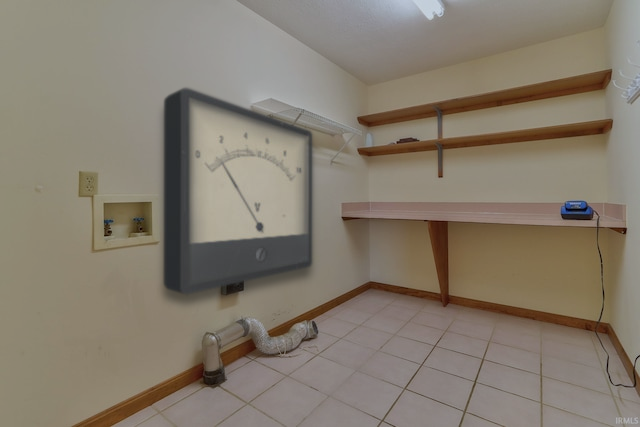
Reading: **1** V
